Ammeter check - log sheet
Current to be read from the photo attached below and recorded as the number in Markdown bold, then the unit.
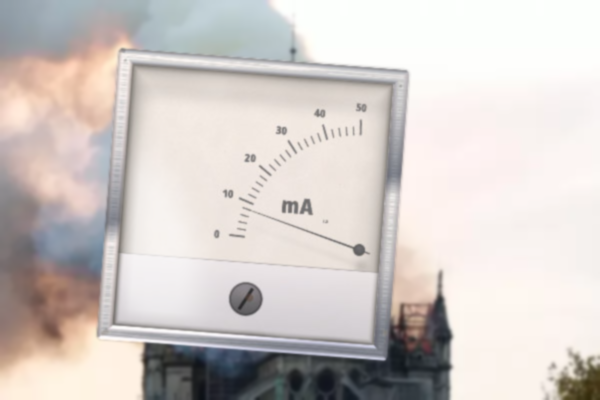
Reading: **8** mA
